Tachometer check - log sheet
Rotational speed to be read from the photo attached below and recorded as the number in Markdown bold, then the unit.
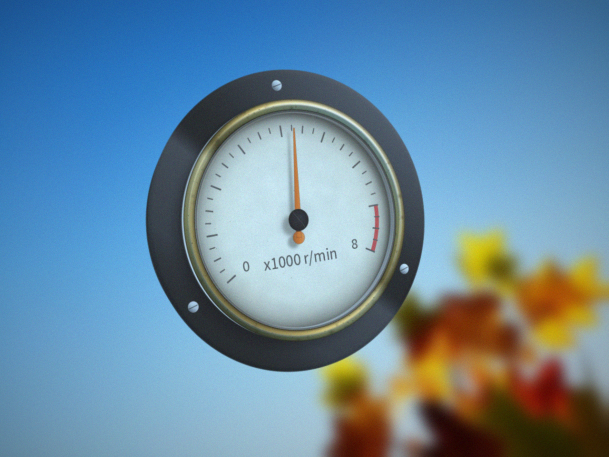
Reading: **4250** rpm
